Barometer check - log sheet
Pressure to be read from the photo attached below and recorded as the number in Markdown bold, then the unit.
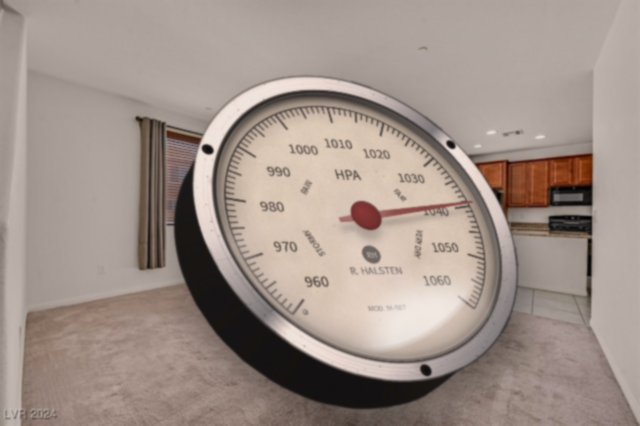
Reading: **1040** hPa
